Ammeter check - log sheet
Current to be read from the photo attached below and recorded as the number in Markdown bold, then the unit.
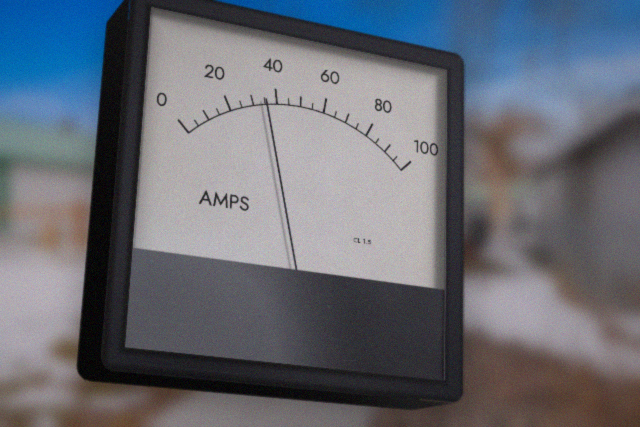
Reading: **35** A
